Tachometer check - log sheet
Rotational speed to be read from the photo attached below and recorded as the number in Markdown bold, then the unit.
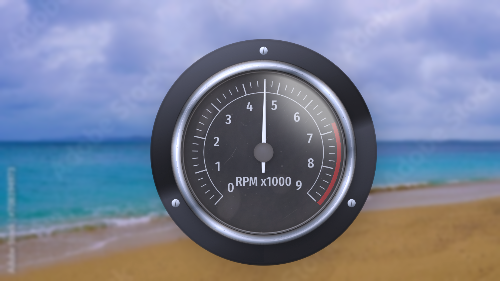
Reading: **4600** rpm
